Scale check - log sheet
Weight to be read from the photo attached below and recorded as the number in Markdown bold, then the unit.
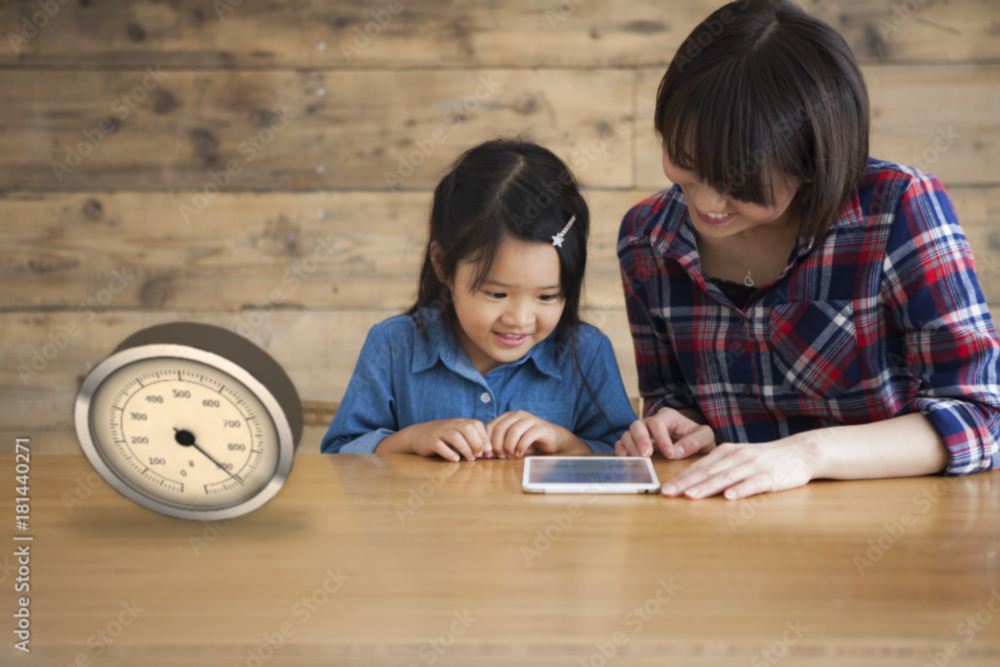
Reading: **900** g
